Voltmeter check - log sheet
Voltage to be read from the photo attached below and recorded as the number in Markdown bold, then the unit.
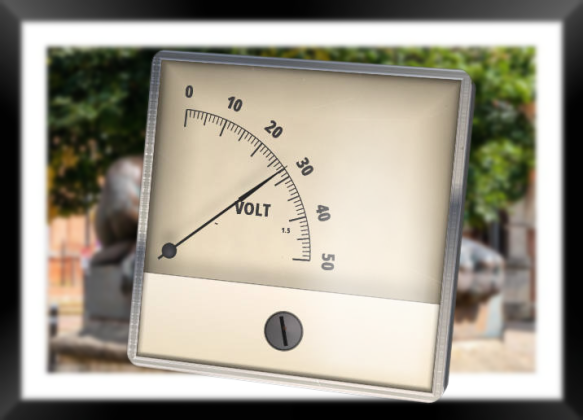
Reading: **28** V
